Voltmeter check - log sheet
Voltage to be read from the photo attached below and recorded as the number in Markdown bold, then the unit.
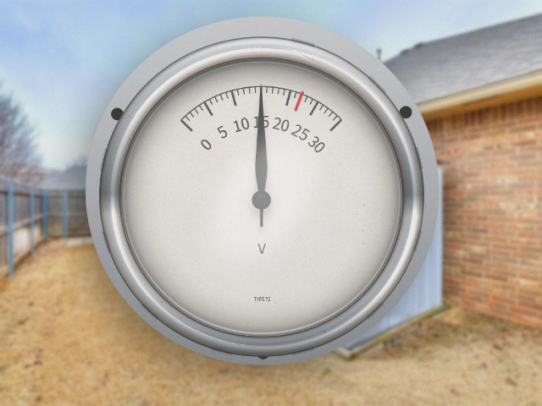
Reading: **15** V
